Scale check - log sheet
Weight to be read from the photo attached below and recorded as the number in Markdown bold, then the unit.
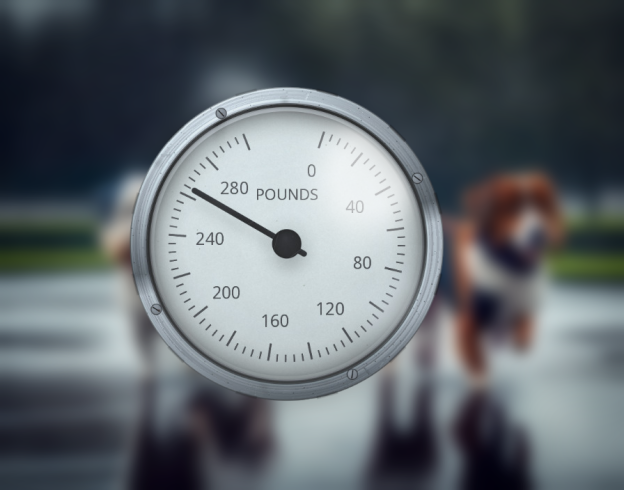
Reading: **264** lb
